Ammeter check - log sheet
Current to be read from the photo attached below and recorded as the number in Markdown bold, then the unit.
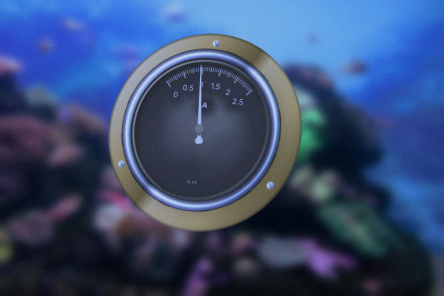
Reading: **1** A
